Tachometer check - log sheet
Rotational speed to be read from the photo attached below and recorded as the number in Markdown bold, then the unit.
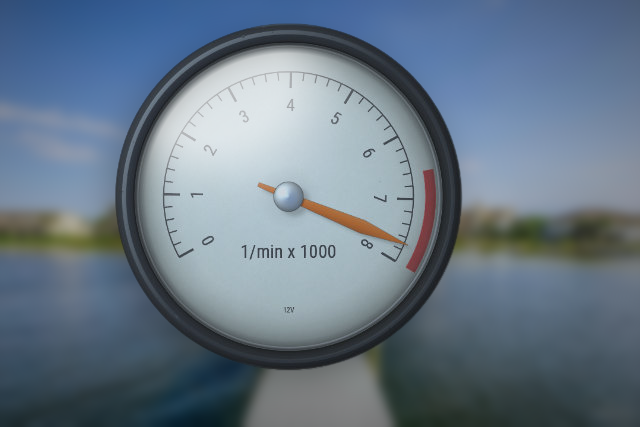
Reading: **7700** rpm
